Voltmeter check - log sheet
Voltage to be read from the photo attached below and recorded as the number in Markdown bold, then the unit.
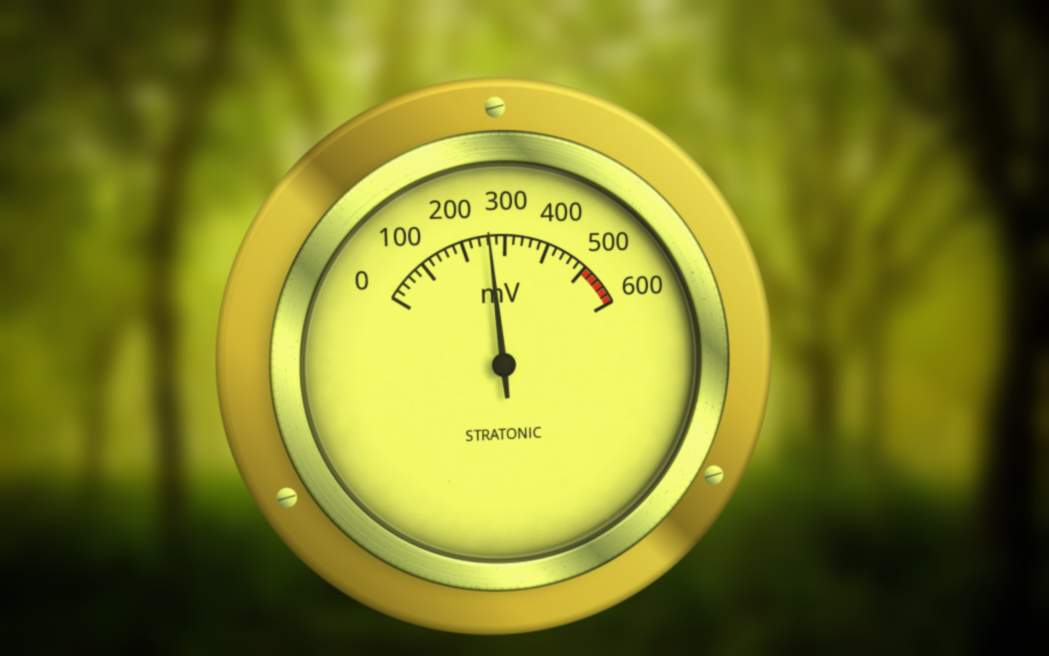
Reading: **260** mV
